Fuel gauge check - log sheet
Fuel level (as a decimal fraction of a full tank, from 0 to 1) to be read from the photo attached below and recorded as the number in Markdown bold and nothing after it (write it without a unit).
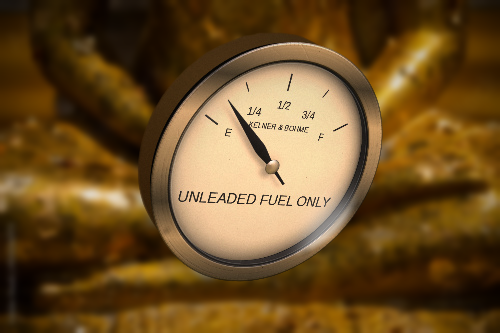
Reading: **0.125**
